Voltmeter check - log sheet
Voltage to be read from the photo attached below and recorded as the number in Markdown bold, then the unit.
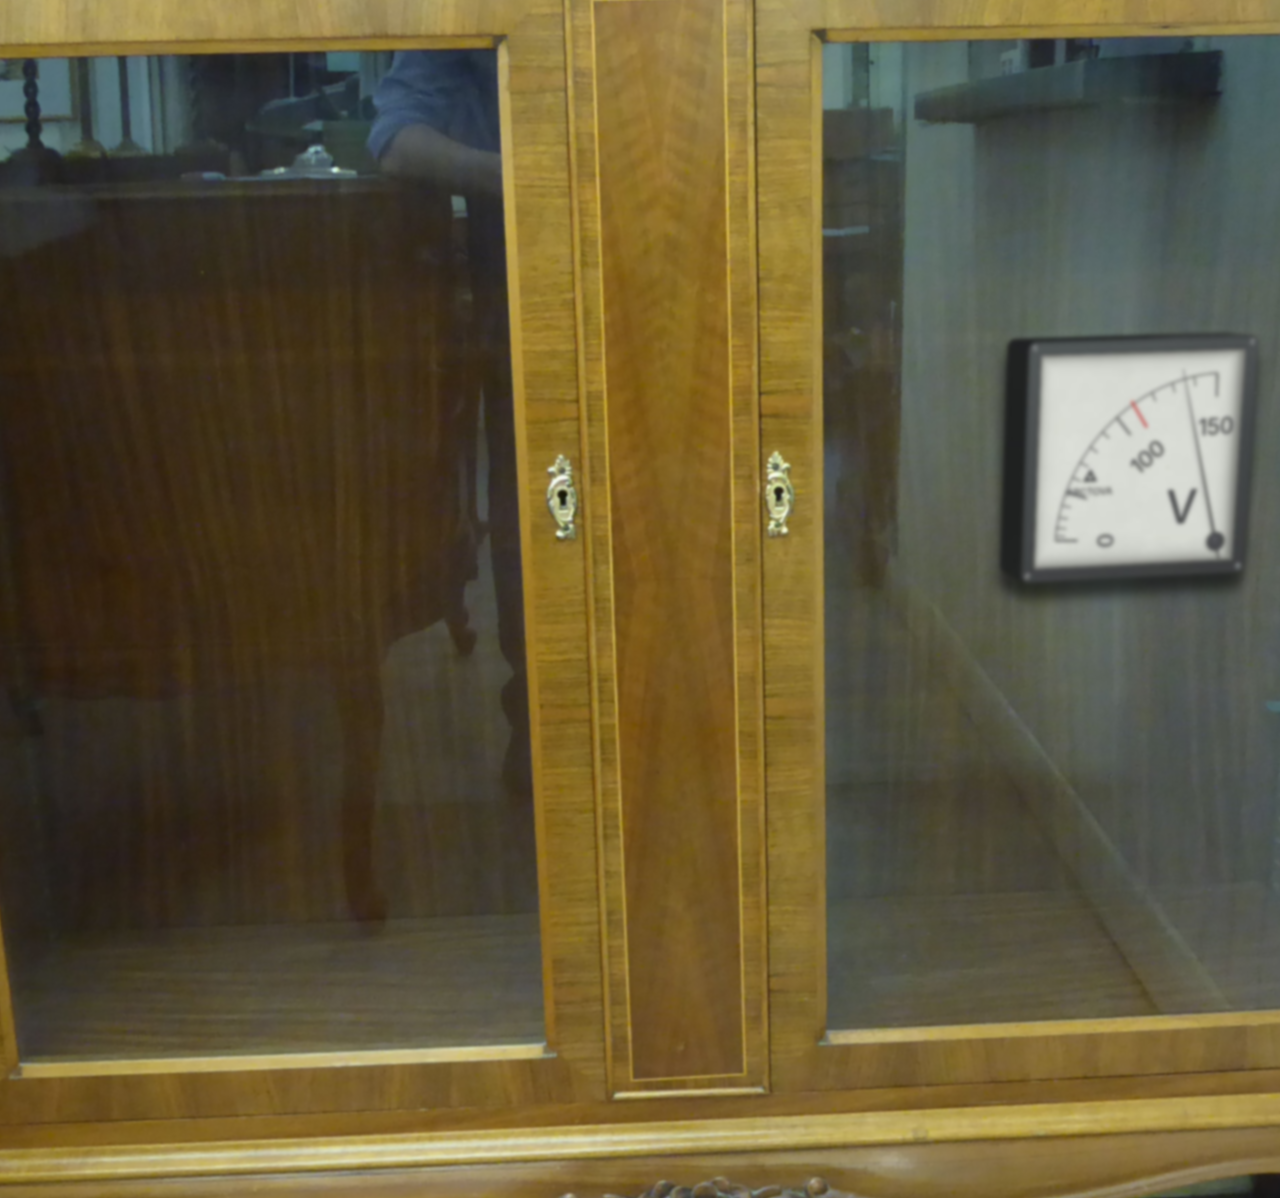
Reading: **135** V
